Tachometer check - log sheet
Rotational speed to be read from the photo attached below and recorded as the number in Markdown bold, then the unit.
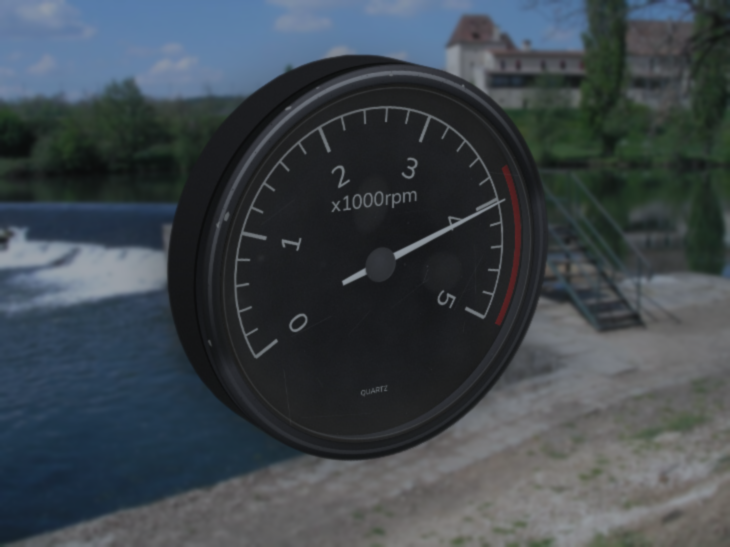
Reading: **4000** rpm
